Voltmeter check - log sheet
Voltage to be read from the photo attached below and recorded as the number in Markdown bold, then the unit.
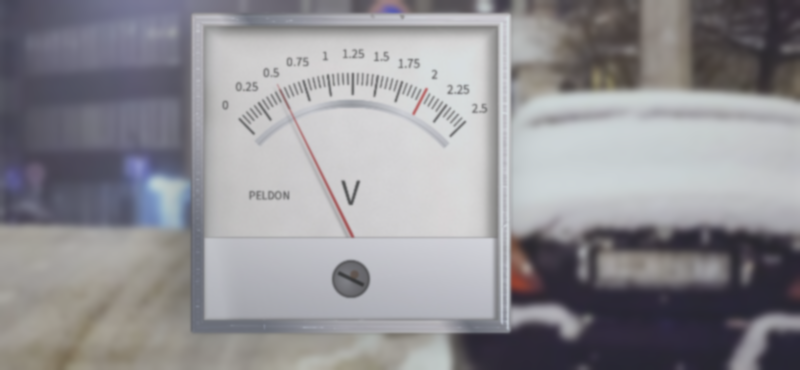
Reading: **0.5** V
